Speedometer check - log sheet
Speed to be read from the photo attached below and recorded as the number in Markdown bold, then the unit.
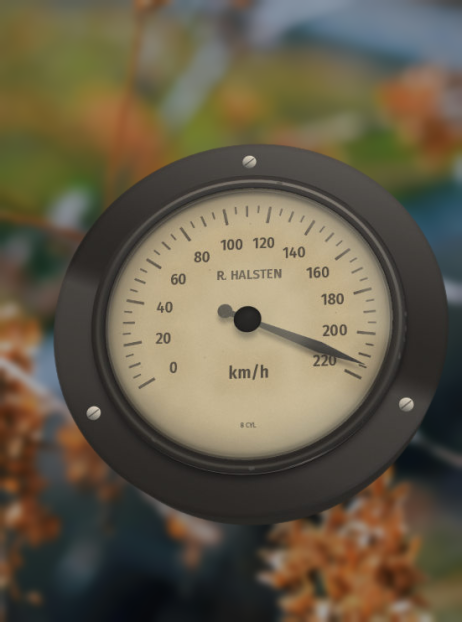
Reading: **215** km/h
